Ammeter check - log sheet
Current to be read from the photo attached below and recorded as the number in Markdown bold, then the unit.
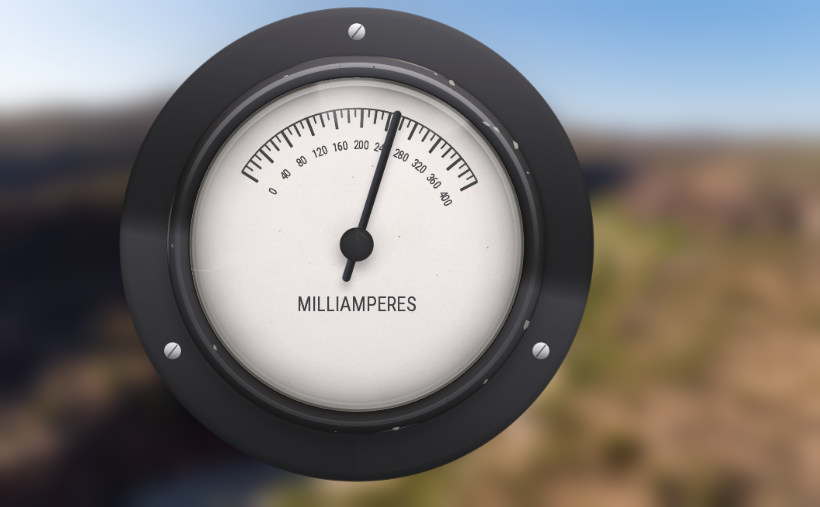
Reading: **250** mA
